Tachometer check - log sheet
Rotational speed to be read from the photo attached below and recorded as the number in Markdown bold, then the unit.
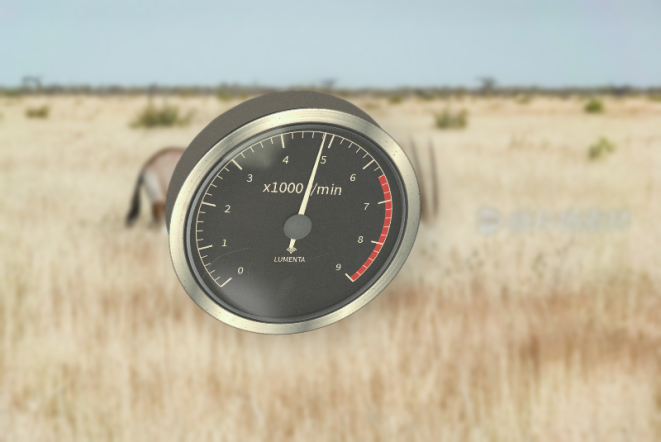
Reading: **4800** rpm
